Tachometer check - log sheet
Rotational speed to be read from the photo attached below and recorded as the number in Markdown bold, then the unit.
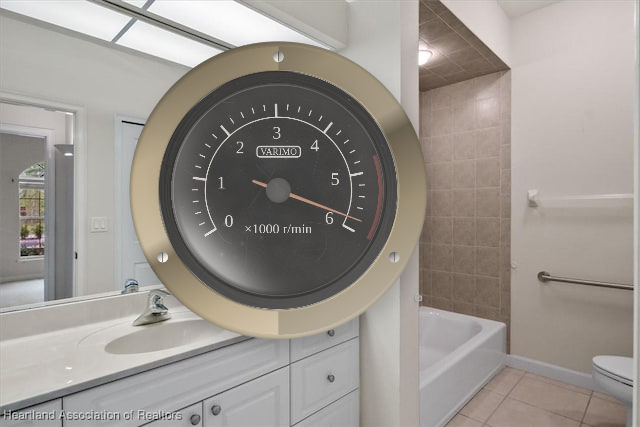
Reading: **5800** rpm
